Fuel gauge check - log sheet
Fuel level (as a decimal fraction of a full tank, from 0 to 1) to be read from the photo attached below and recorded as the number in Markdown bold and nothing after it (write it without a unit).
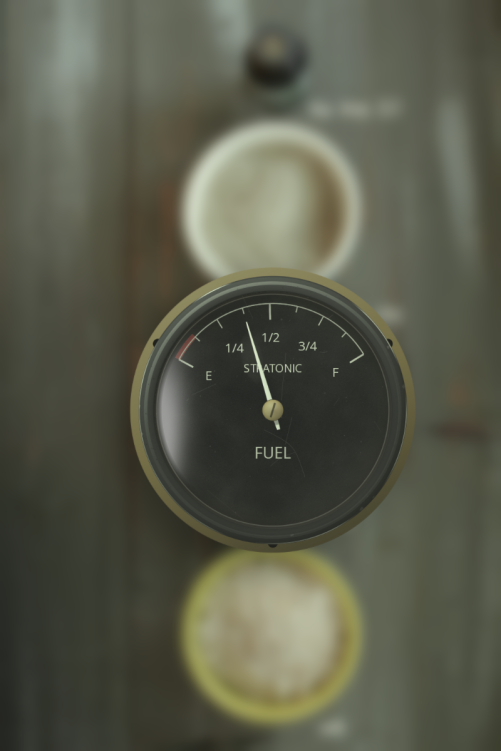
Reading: **0.375**
